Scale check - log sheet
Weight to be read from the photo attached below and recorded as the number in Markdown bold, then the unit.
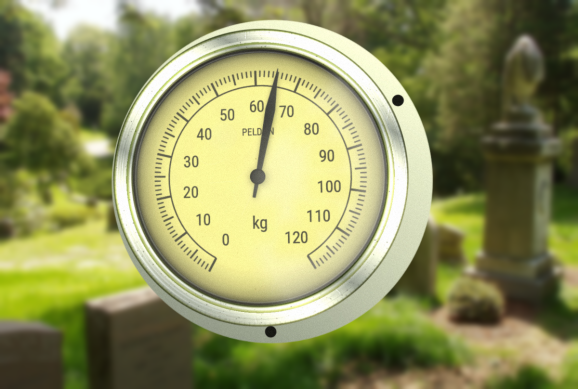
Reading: **65** kg
